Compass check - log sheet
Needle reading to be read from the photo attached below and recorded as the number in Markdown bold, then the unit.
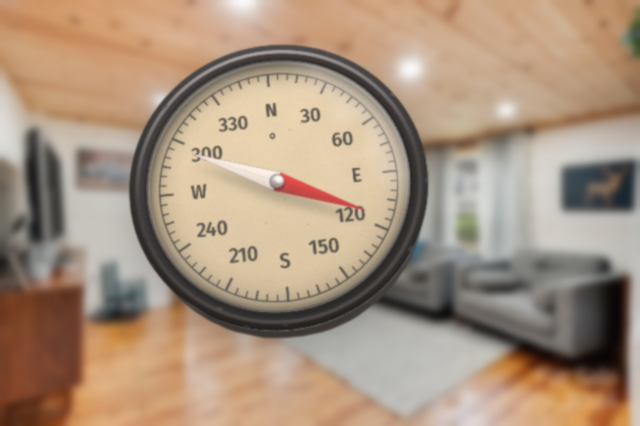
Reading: **115** °
